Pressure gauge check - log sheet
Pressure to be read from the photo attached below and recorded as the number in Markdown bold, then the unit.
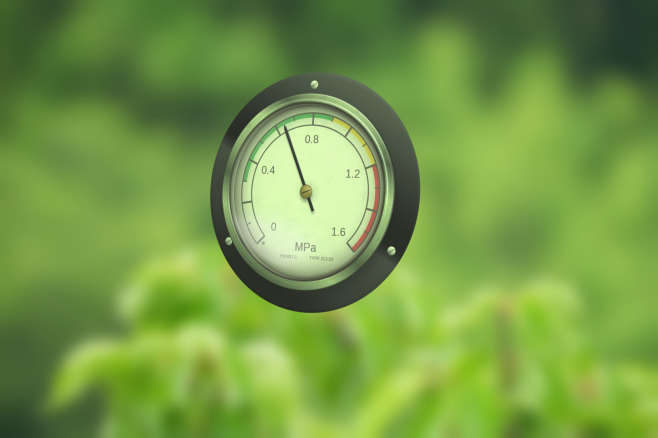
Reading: **0.65** MPa
